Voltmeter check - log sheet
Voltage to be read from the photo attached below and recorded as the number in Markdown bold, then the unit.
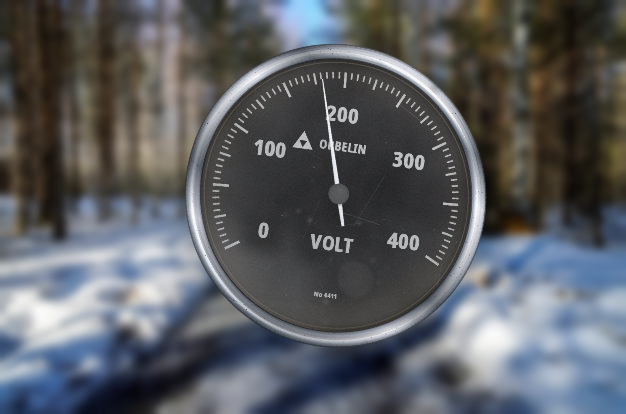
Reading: **180** V
